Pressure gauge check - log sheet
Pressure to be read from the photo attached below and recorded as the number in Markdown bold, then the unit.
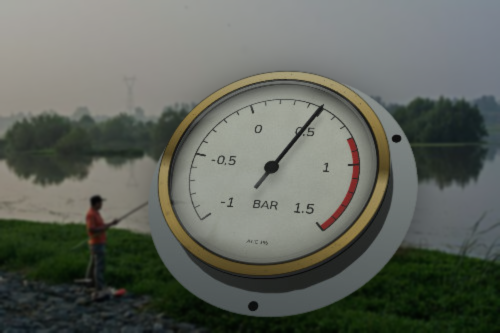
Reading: **0.5** bar
